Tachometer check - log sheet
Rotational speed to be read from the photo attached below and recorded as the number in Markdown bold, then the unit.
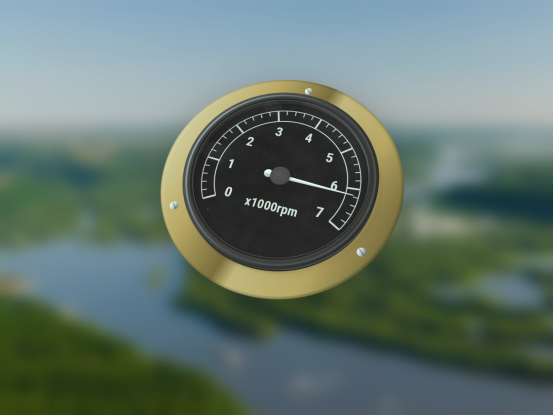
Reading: **6200** rpm
